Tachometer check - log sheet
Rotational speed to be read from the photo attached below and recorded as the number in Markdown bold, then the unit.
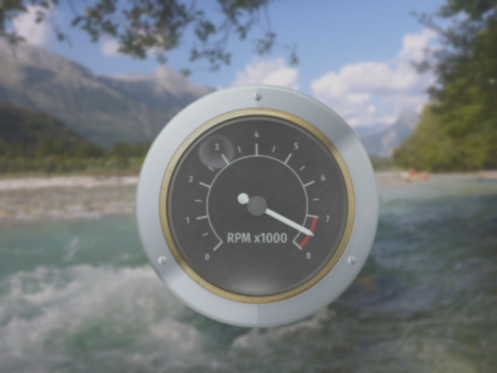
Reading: **7500** rpm
